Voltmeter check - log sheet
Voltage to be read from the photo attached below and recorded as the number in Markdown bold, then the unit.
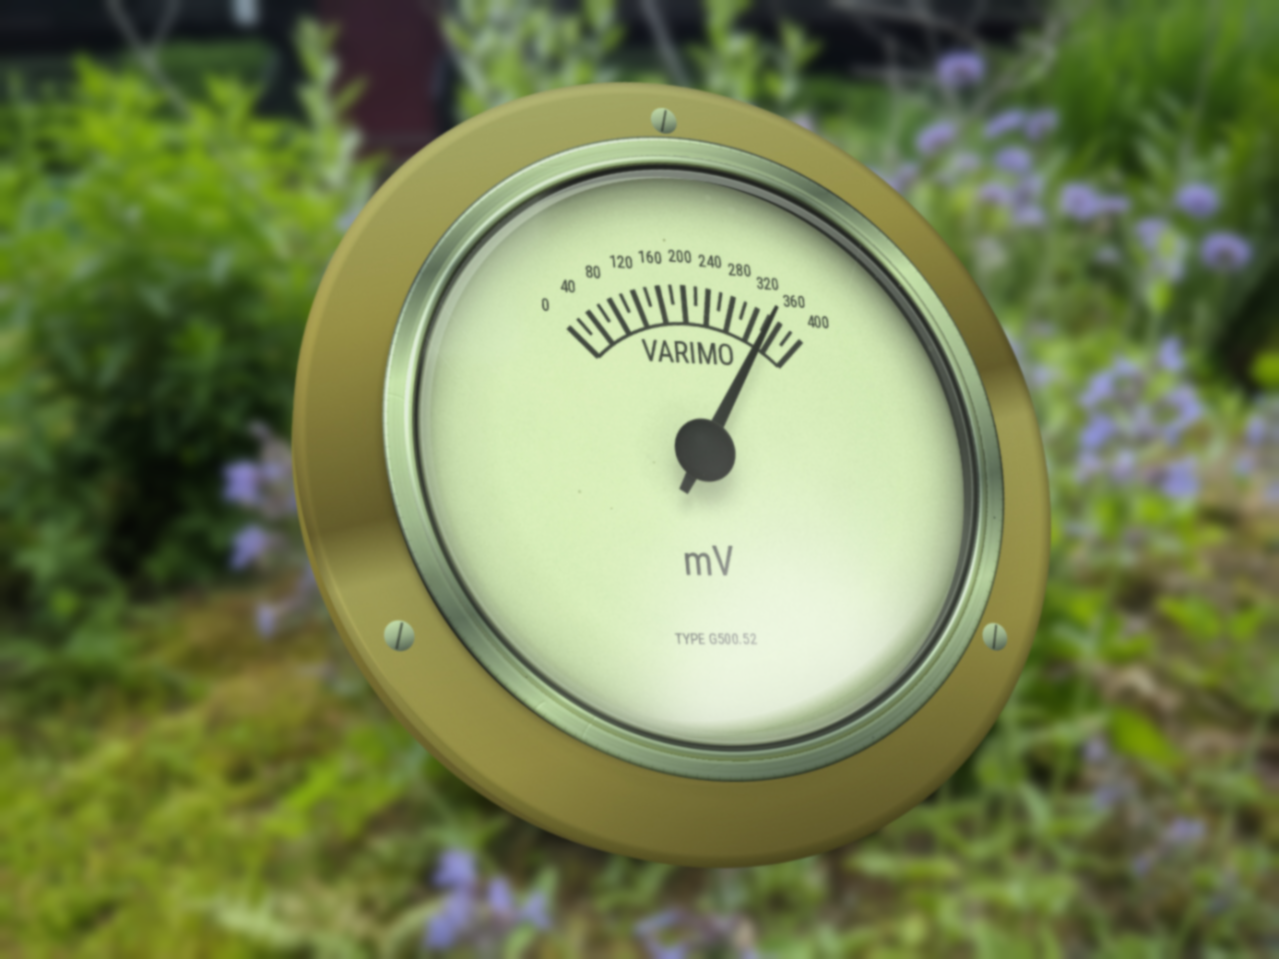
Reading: **340** mV
